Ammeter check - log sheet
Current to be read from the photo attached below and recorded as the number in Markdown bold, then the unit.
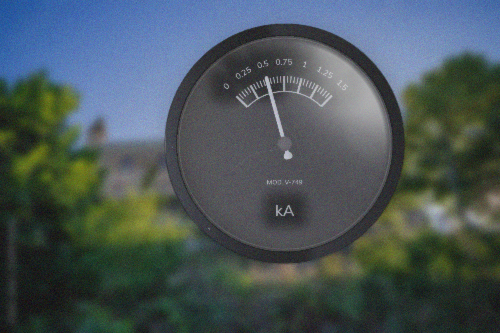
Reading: **0.5** kA
